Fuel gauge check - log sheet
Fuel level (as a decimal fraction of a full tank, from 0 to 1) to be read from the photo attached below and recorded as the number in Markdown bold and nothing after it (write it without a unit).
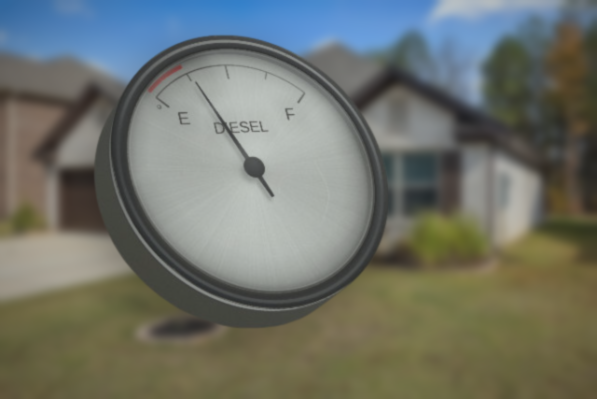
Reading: **0.25**
